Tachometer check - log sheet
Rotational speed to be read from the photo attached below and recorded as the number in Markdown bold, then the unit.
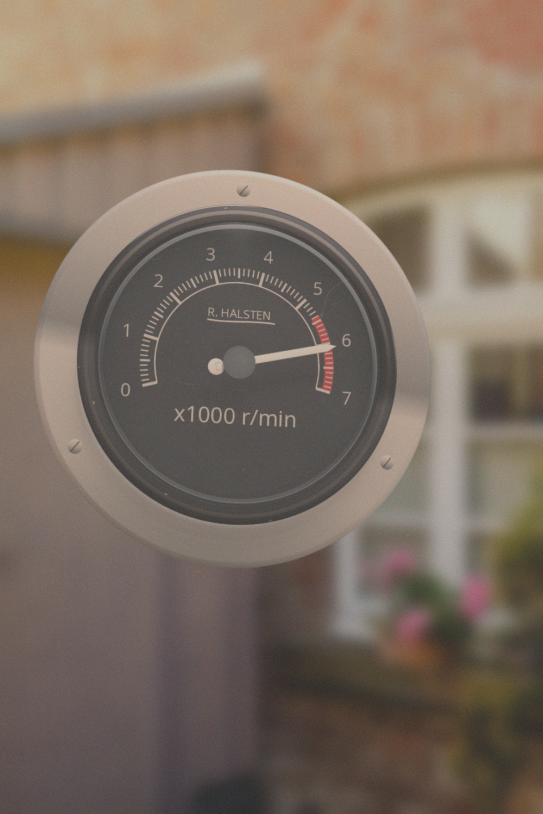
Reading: **6100** rpm
